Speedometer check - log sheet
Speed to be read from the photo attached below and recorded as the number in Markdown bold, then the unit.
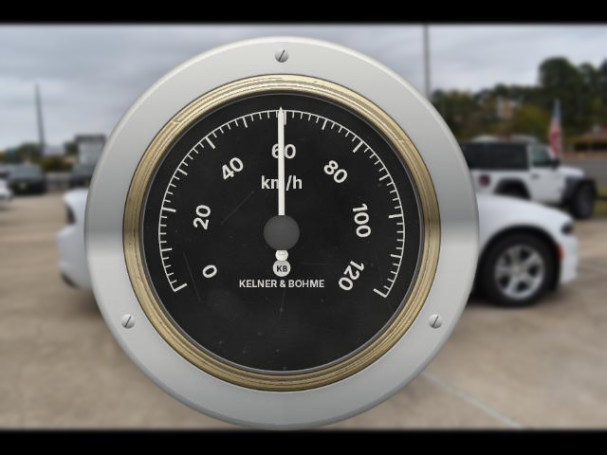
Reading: **59** km/h
